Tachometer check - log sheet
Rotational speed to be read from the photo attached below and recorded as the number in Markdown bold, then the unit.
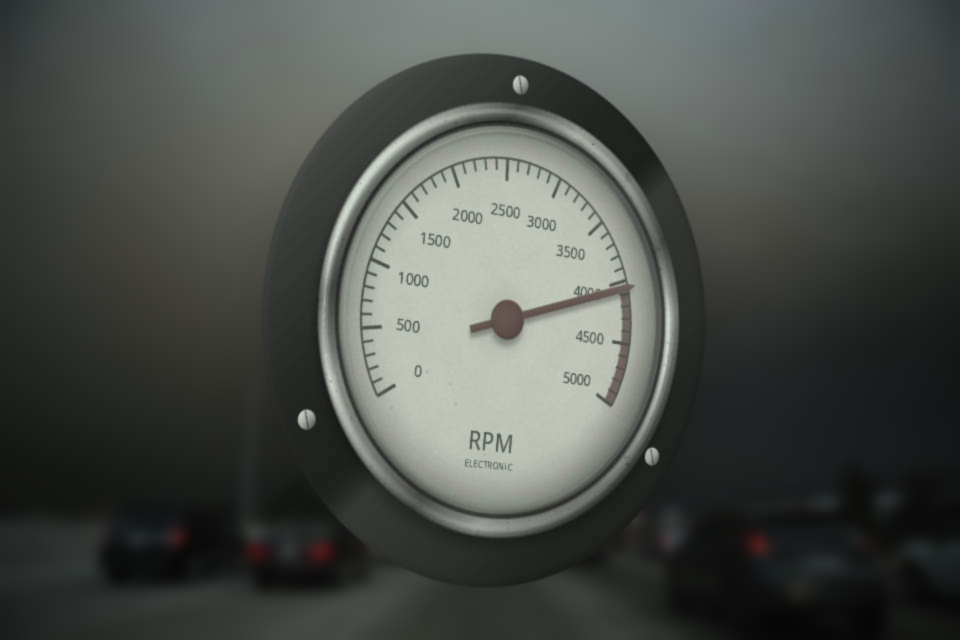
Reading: **4050** rpm
